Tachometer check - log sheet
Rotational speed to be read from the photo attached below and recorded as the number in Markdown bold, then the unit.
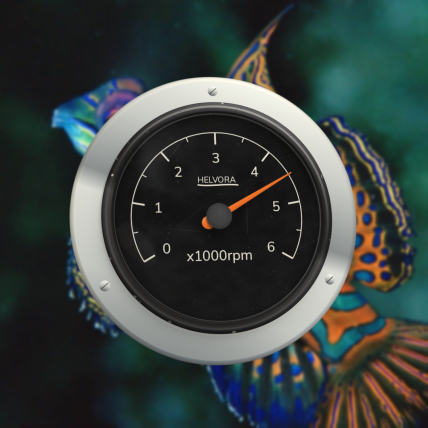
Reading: **4500** rpm
